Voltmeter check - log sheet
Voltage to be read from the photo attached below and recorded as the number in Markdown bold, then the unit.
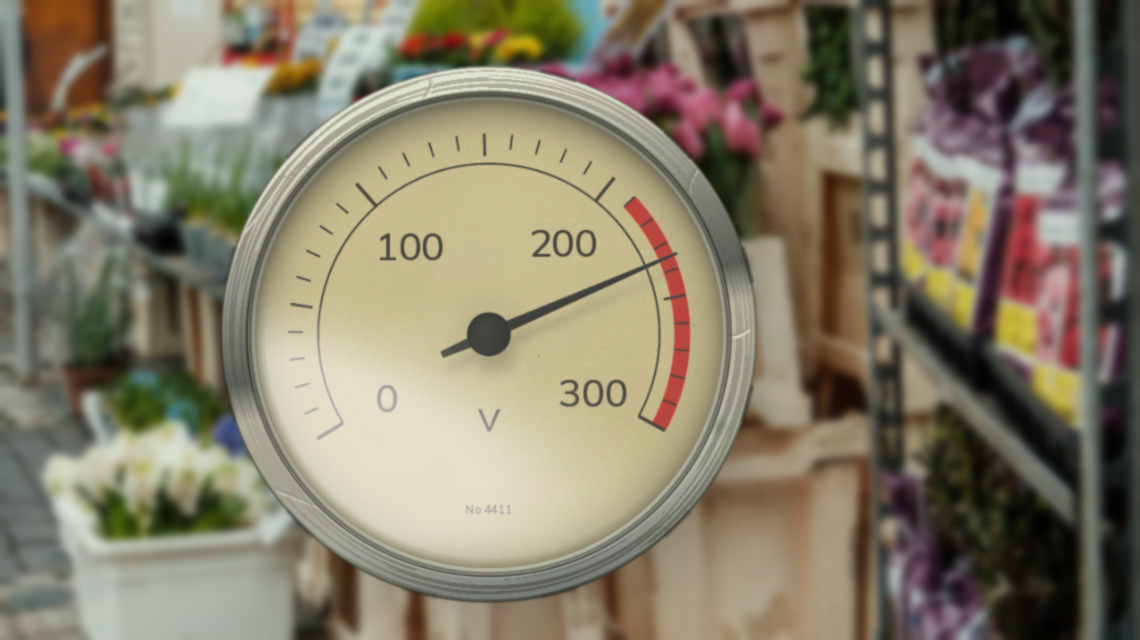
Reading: **235** V
